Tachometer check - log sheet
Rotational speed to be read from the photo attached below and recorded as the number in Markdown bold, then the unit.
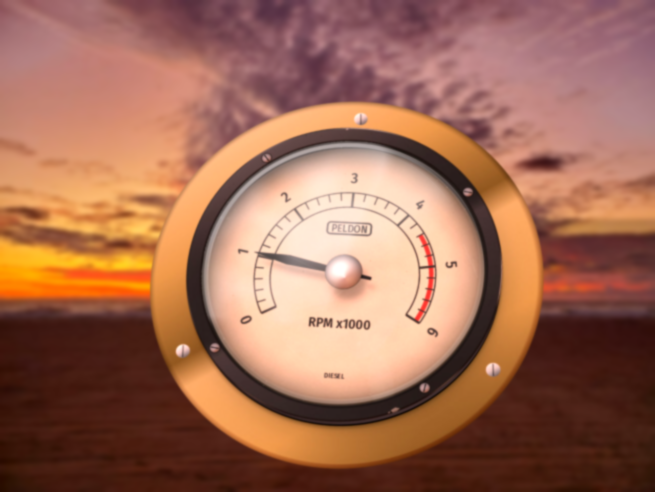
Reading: **1000** rpm
